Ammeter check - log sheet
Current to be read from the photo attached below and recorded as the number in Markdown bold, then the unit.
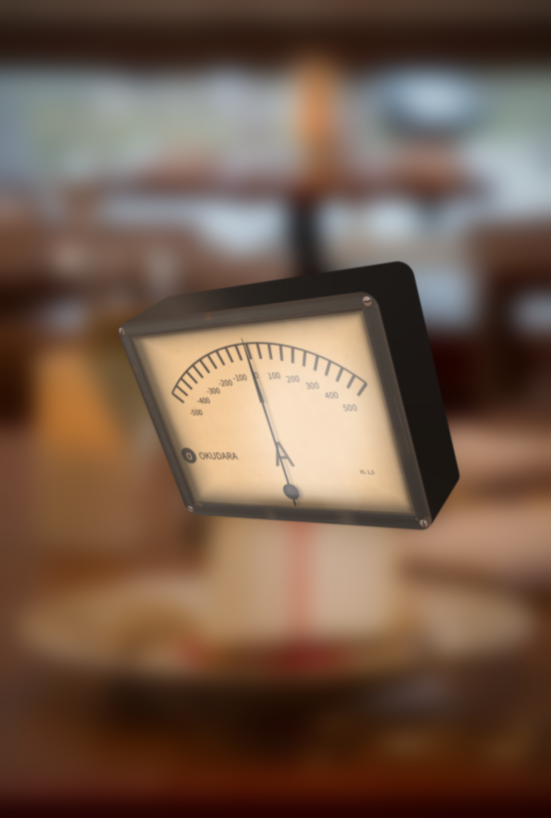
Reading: **0** A
